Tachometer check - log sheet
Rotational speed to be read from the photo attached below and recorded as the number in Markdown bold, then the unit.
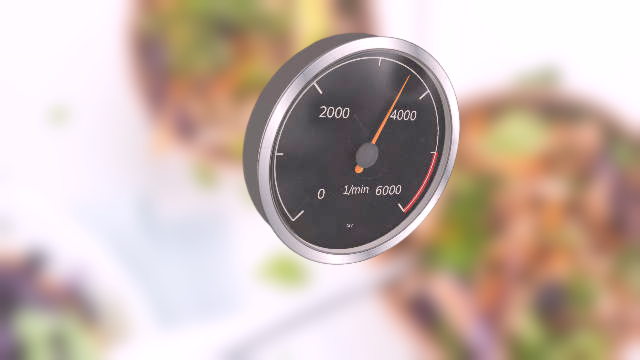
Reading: **3500** rpm
